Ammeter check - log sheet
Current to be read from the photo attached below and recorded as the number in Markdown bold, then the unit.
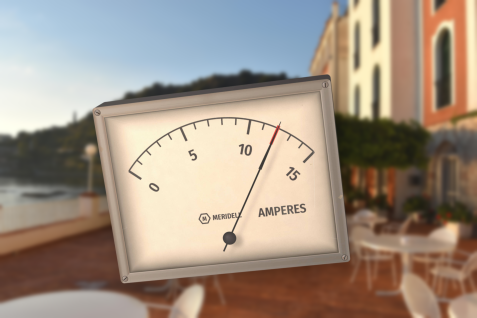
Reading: **12** A
